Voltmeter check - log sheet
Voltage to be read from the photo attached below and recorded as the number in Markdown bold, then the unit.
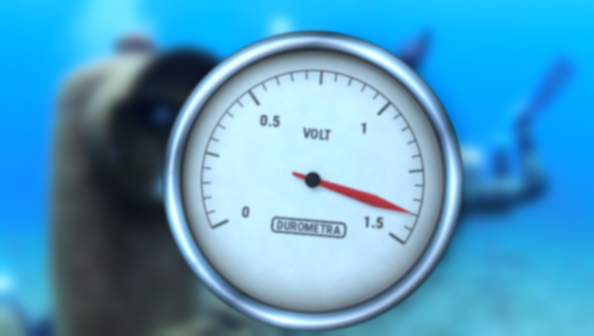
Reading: **1.4** V
